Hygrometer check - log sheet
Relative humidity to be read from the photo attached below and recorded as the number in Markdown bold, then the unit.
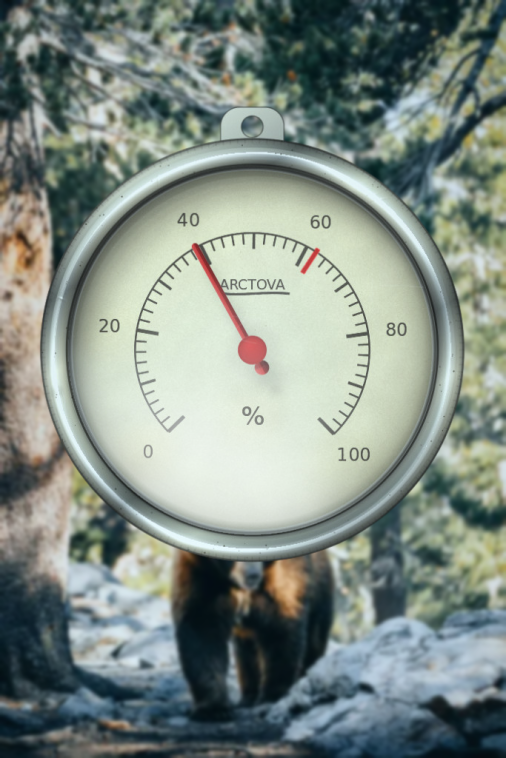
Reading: **39** %
